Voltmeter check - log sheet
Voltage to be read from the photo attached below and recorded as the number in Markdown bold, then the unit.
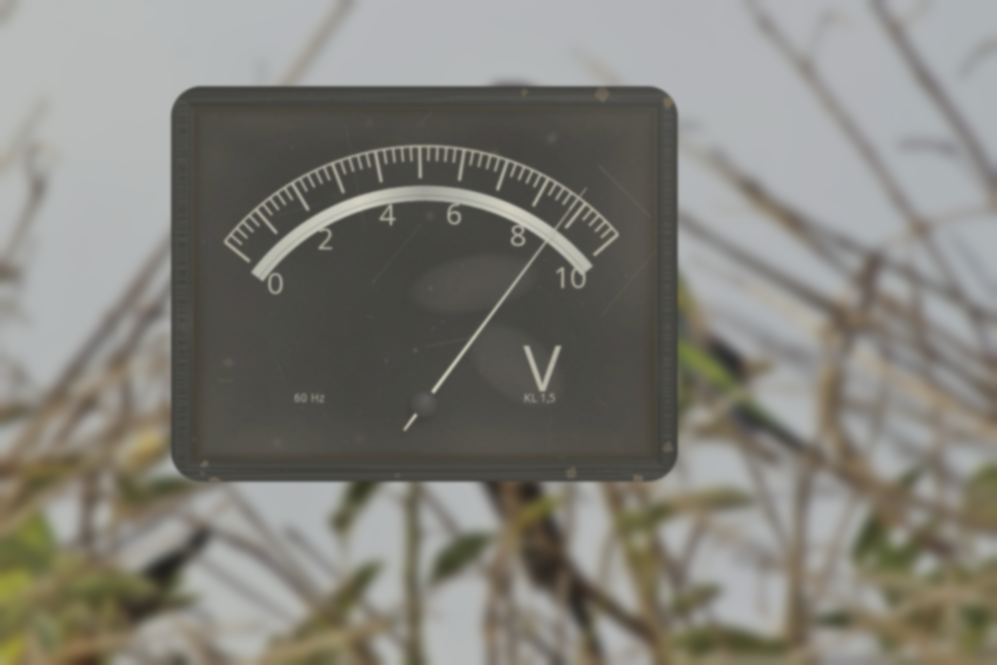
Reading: **8.8** V
